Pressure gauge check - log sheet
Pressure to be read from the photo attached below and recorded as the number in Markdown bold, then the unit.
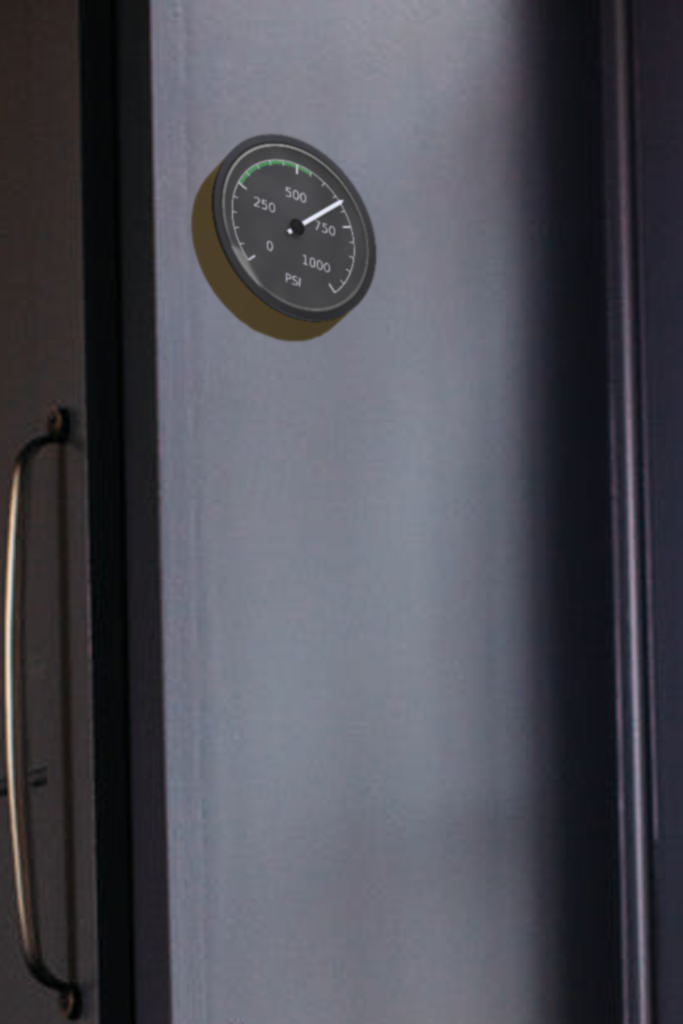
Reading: **675** psi
